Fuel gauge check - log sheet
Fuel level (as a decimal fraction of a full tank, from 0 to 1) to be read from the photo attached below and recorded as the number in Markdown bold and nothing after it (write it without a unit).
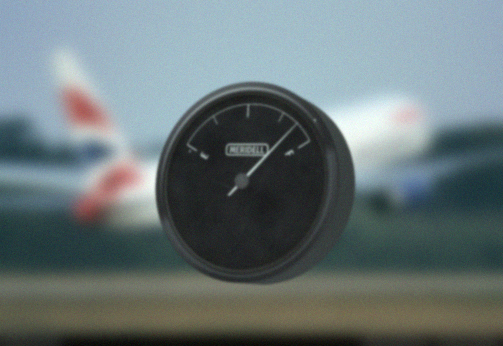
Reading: **0.875**
